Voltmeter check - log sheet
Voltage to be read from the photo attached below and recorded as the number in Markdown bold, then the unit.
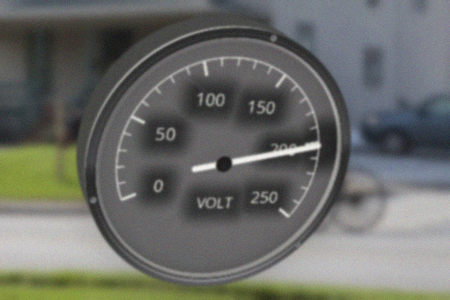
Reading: **200** V
